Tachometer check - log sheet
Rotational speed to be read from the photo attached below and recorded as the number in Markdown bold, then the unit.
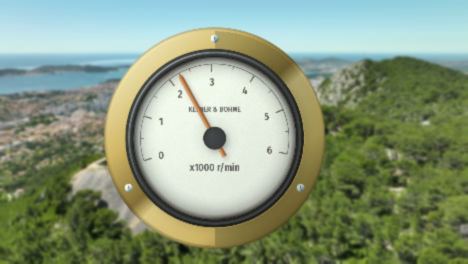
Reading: **2250** rpm
